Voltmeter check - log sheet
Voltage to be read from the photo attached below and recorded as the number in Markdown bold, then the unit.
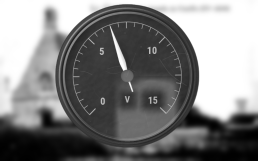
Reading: **6.5** V
